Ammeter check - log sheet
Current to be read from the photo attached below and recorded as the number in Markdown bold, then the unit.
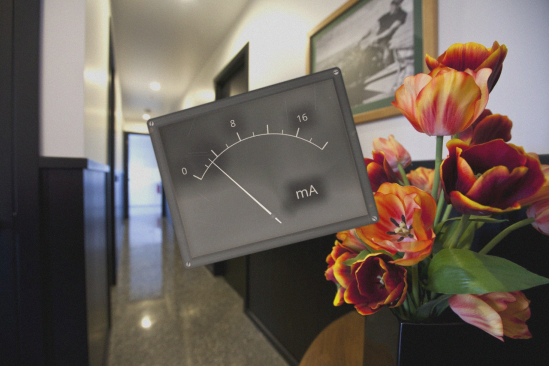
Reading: **3** mA
